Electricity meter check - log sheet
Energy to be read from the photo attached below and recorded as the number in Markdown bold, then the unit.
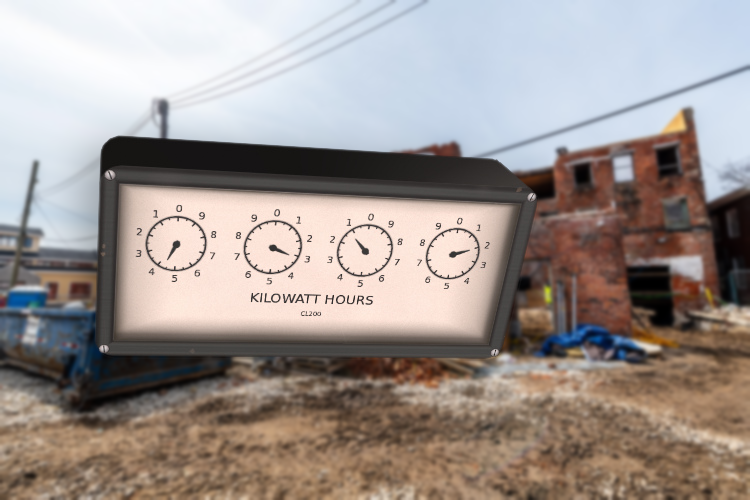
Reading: **4312** kWh
